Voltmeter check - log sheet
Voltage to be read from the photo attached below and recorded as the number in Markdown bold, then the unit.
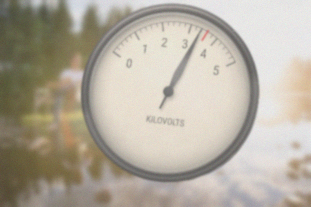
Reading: **3.4** kV
